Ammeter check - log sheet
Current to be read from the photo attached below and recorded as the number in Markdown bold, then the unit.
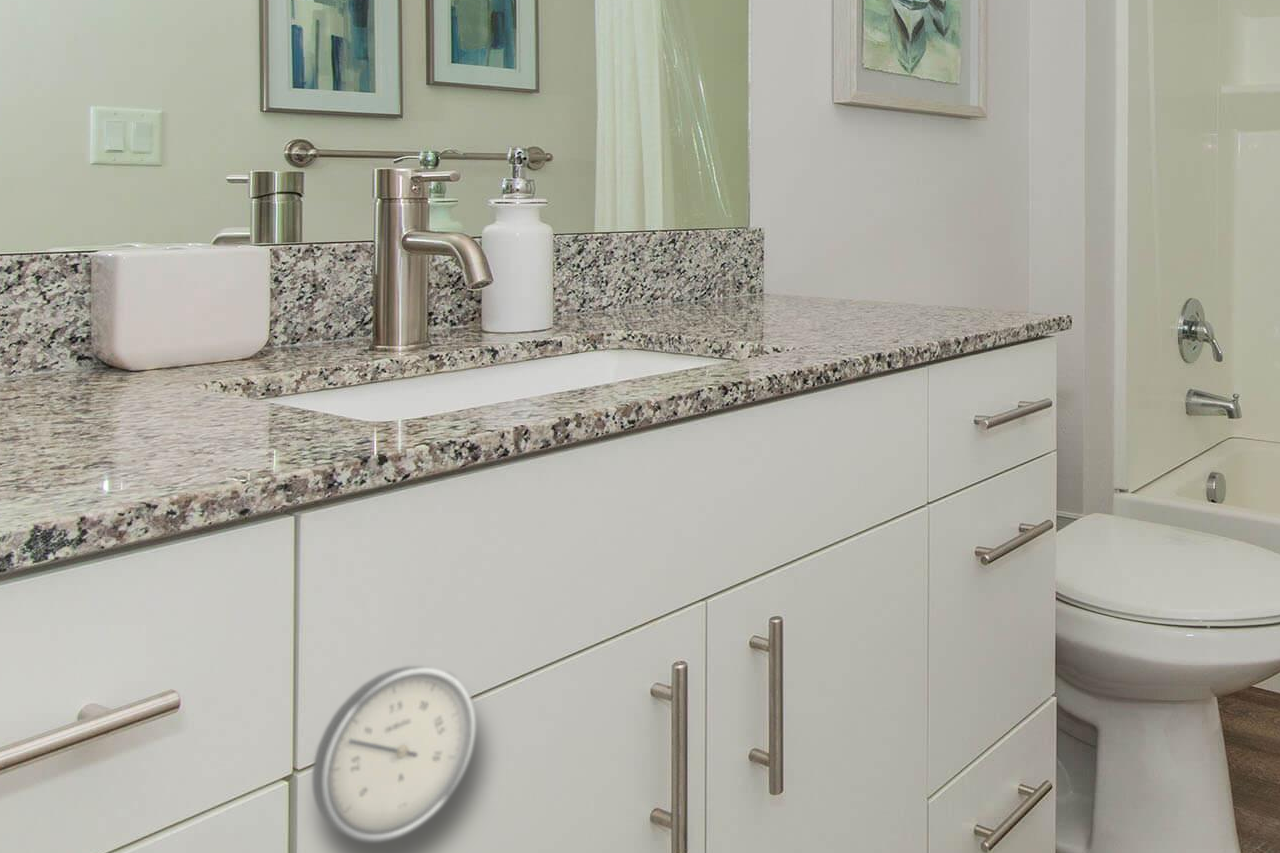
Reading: **4** A
